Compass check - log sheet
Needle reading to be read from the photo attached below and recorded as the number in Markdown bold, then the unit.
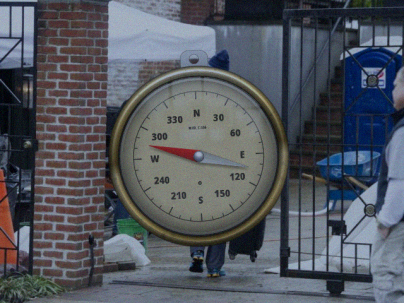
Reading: **285** °
